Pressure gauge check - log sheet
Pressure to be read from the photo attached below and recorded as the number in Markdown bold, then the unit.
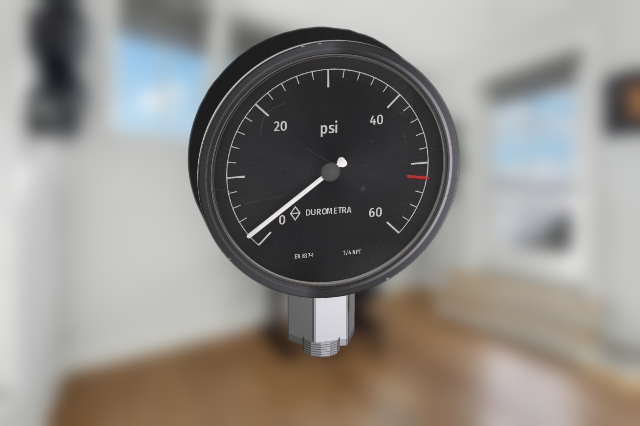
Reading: **2** psi
